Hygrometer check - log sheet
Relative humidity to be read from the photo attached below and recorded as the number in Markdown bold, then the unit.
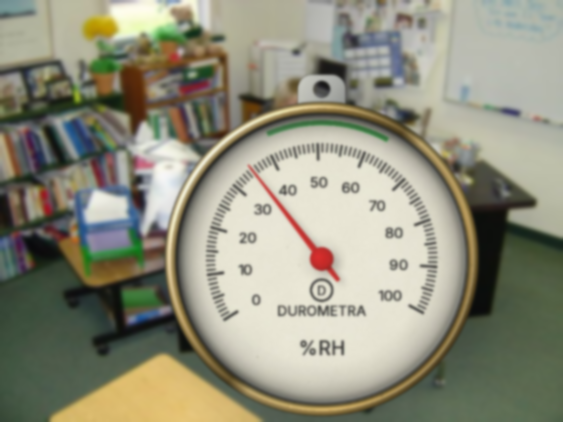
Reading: **35** %
